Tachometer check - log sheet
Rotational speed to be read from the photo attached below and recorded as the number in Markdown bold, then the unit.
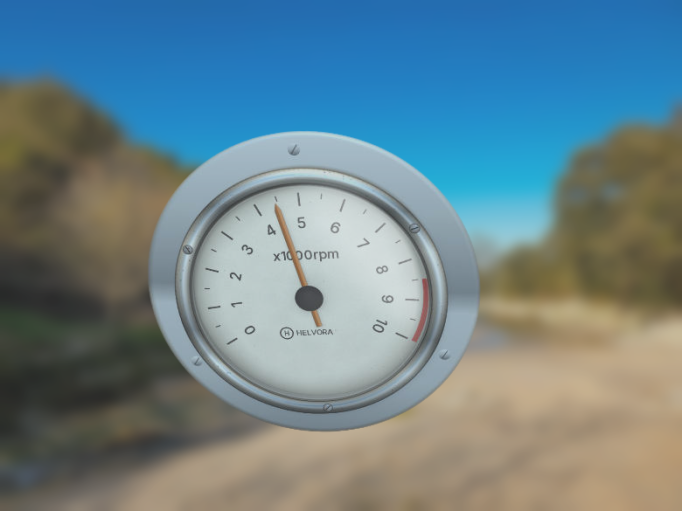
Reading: **4500** rpm
